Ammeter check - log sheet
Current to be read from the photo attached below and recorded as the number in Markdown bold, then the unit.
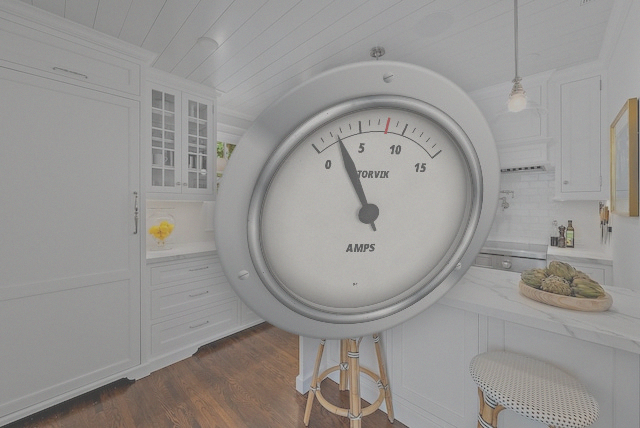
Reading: **2.5** A
